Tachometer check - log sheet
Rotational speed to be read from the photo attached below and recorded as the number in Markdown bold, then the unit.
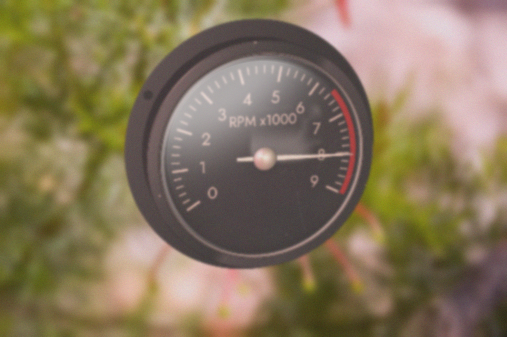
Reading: **8000** rpm
